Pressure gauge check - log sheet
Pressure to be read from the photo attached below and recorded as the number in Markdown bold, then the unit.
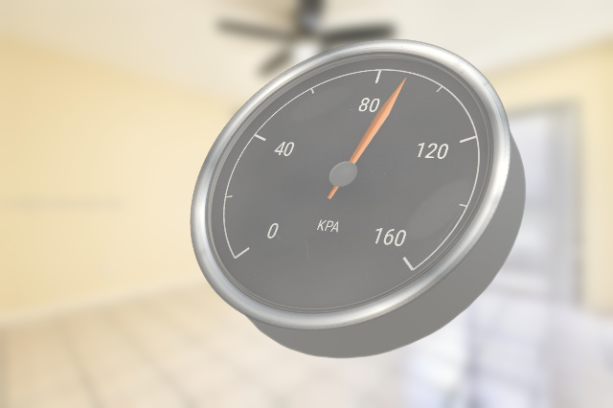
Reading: **90** kPa
